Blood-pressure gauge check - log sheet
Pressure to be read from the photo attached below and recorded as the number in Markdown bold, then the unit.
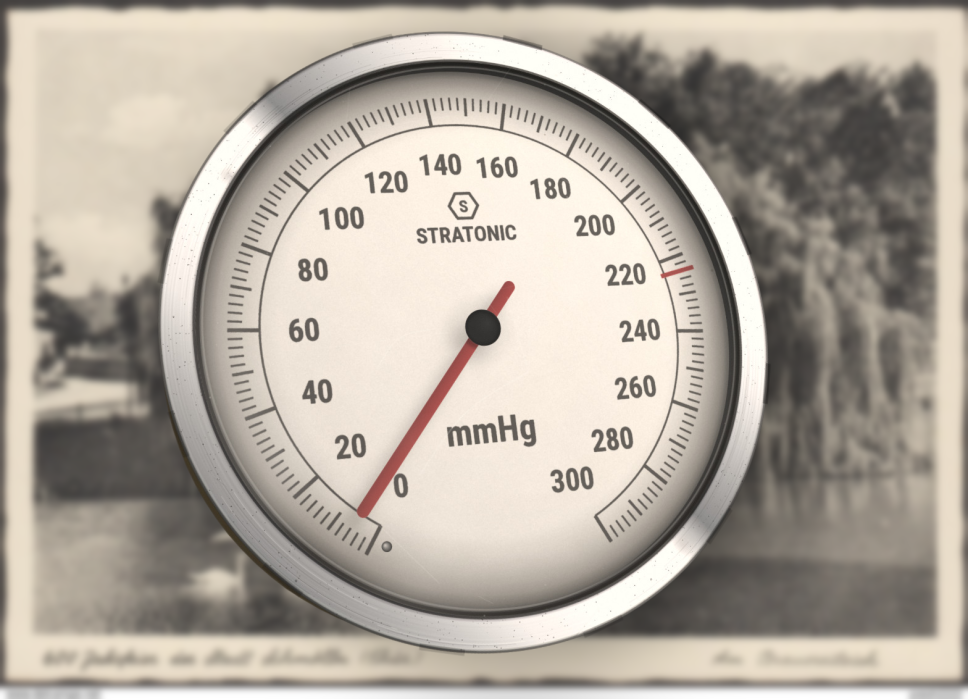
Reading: **6** mmHg
